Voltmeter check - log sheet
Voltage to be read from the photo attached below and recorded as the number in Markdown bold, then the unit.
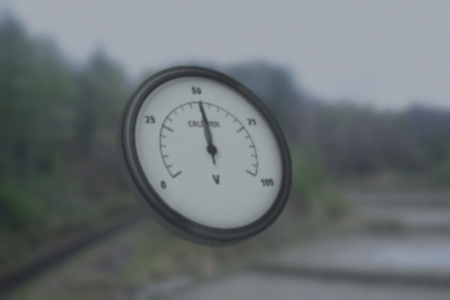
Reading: **50** V
